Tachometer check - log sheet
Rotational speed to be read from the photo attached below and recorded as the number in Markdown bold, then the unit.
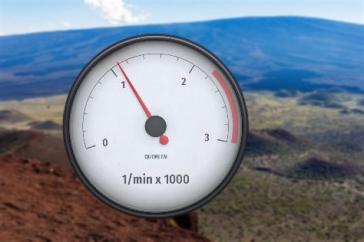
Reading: **1100** rpm
